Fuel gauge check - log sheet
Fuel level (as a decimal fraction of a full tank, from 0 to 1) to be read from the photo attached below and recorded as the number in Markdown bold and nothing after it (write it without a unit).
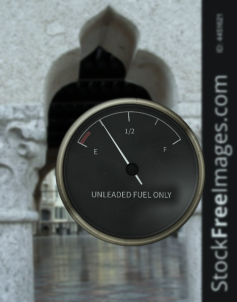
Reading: **0.25**
